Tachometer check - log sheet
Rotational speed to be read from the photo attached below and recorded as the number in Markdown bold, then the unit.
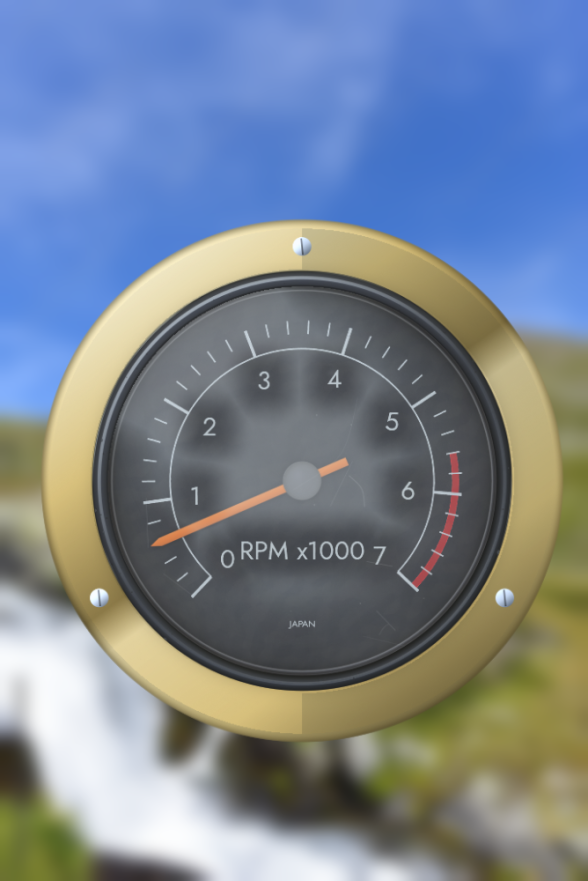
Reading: **600** rpm
